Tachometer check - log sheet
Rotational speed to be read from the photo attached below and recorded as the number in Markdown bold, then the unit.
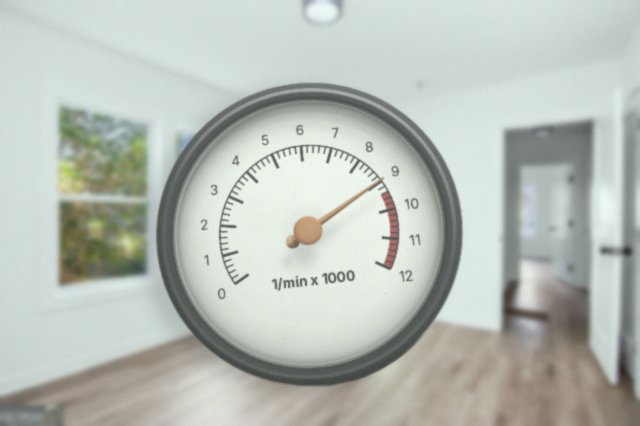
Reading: **9000** rpm
